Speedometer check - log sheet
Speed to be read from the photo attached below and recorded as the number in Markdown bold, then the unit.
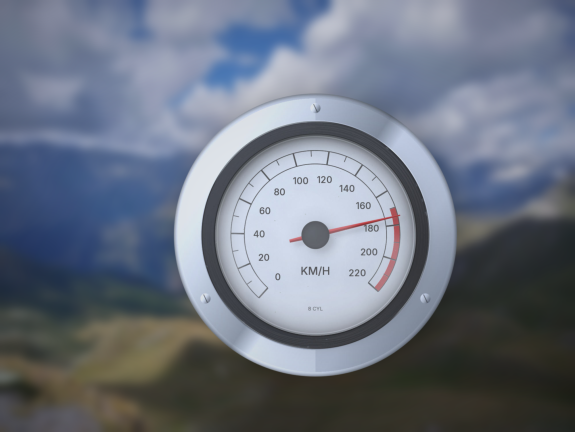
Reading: **175** km/h
